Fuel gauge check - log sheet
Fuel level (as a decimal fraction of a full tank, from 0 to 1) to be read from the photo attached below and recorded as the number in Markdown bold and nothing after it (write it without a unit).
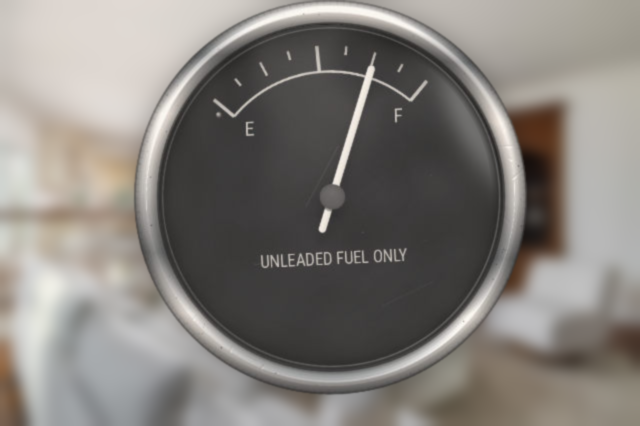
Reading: **0.75**
